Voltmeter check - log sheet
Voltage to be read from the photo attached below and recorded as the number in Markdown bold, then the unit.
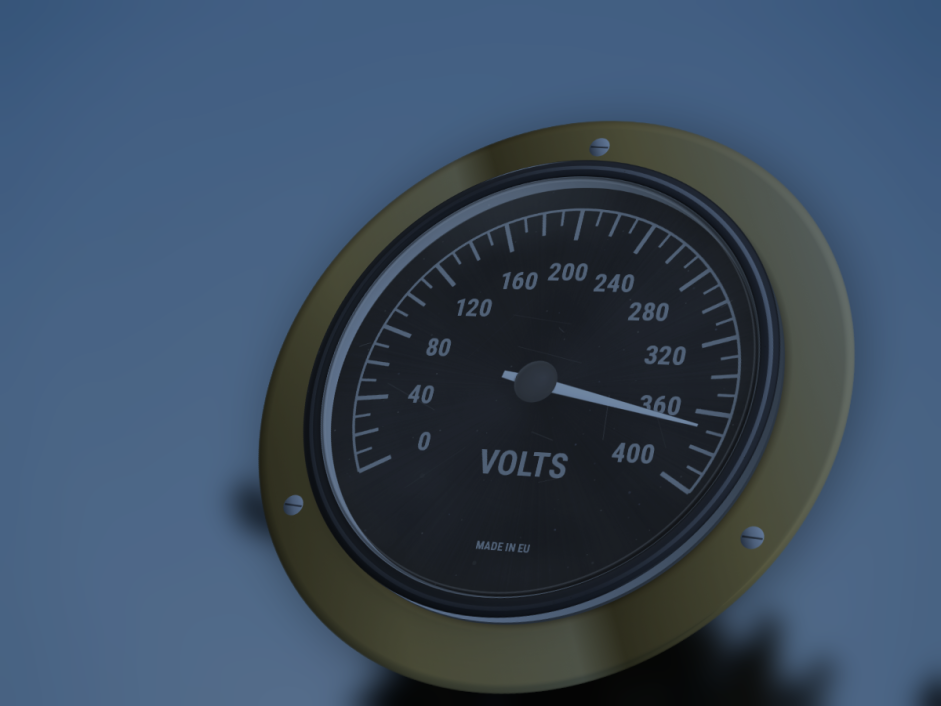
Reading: **370** V
